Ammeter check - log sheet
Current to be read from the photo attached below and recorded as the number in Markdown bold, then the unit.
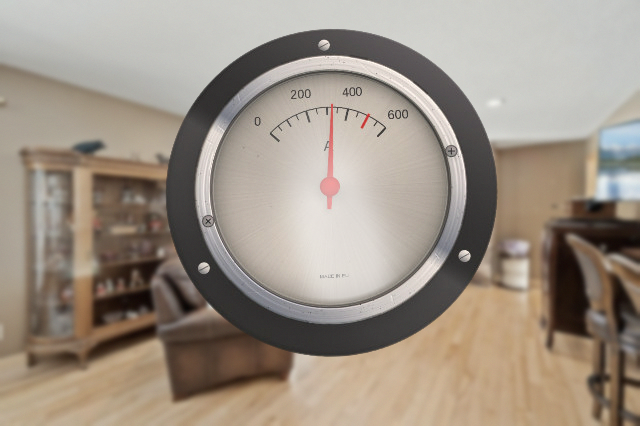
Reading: **325** A
